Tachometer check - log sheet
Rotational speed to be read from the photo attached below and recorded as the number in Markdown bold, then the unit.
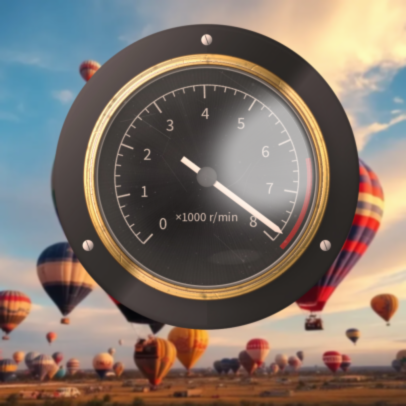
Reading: **7800** rpm
